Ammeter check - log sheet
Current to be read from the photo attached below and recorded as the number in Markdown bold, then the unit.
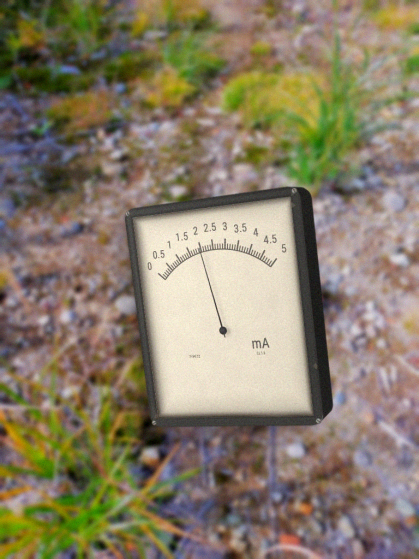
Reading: **2** mA
